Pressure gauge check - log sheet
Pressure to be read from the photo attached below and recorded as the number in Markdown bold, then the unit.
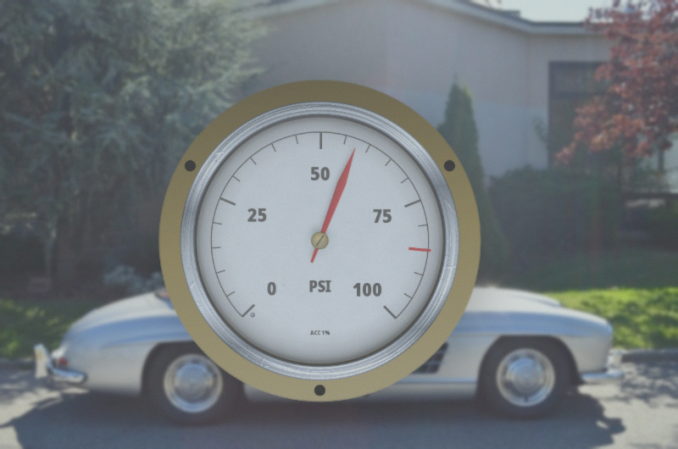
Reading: **57.5** psi
